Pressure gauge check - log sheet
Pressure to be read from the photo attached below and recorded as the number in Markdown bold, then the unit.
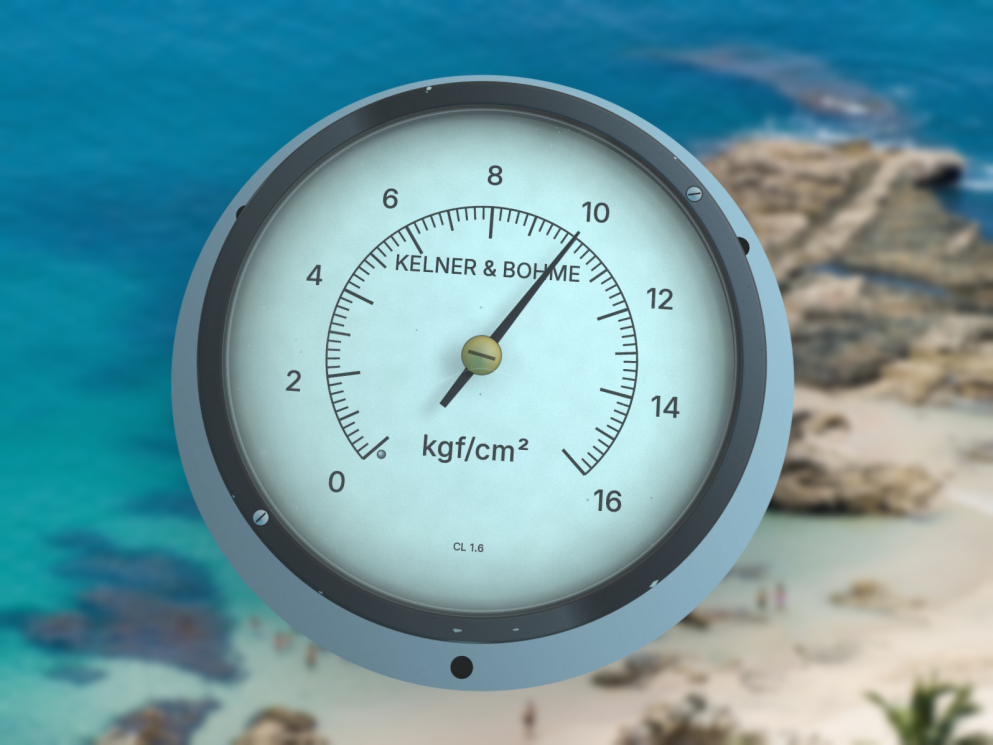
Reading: **10** kg/cm²
